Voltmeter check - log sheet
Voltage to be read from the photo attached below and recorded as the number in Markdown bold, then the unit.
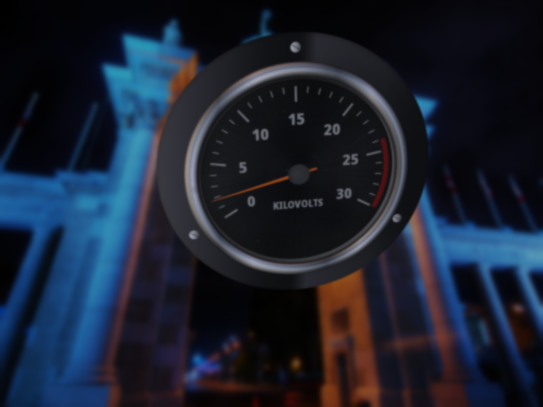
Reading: **2** kV
